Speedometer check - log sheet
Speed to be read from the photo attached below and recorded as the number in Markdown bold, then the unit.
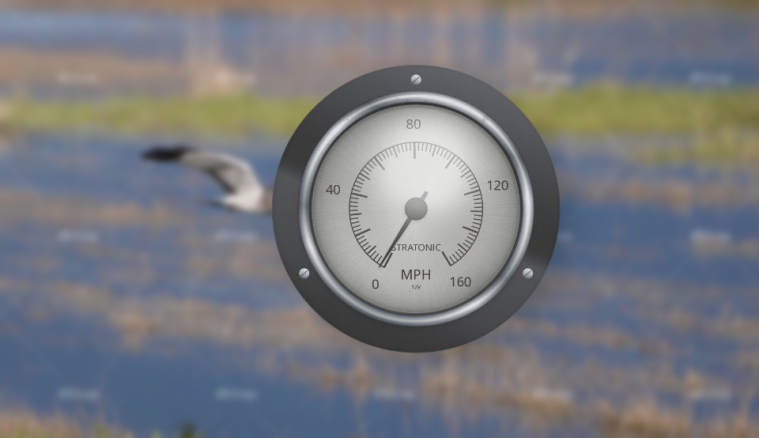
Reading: **2** mph
